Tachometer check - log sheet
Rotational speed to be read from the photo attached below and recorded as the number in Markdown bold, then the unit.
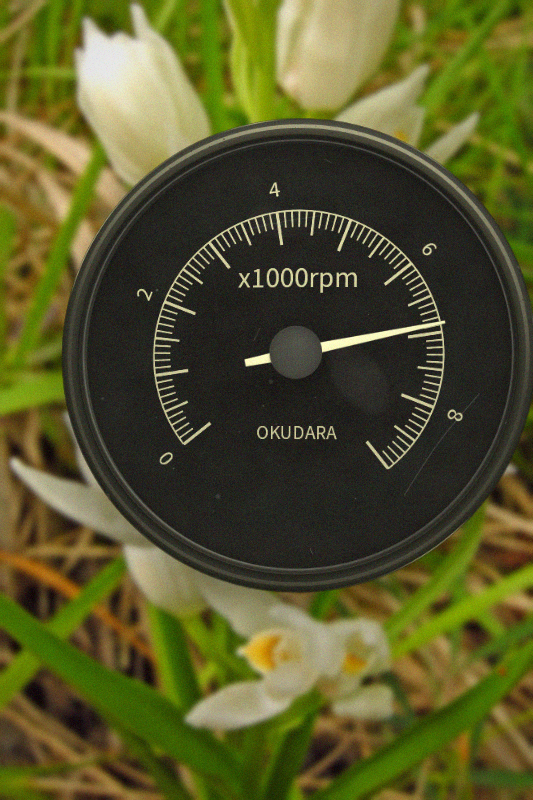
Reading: **6900** rpm
